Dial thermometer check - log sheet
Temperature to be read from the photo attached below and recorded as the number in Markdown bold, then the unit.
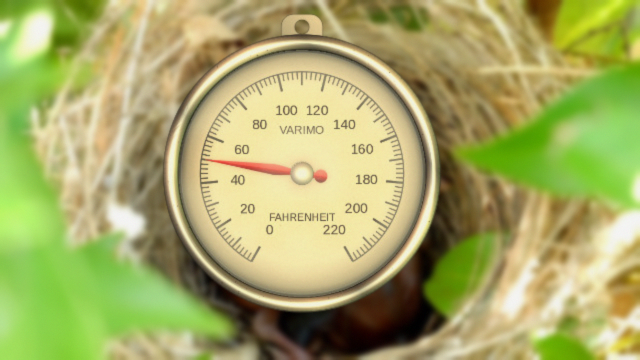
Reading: **50** °F
